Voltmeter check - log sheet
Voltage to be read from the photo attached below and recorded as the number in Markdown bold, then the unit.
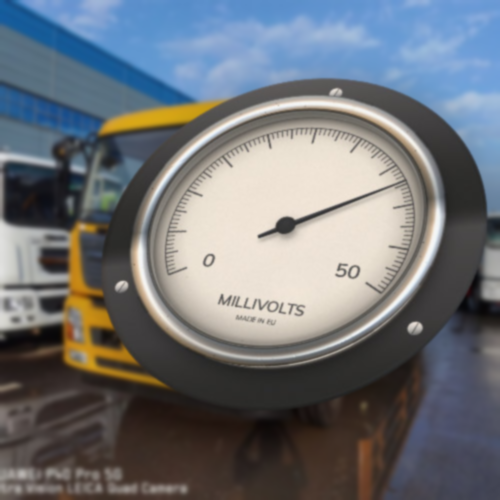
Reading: **37.5** mV
